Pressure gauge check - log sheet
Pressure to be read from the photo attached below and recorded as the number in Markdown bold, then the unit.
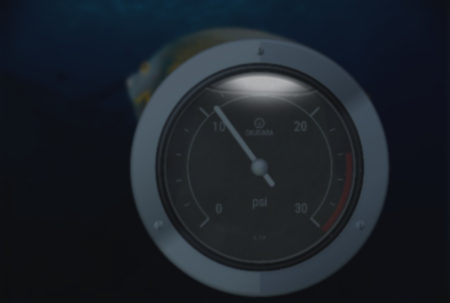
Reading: **11** psi
